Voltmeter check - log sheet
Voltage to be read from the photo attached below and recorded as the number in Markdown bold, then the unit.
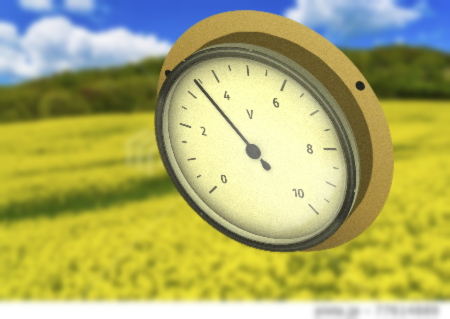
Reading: **3.5** V
